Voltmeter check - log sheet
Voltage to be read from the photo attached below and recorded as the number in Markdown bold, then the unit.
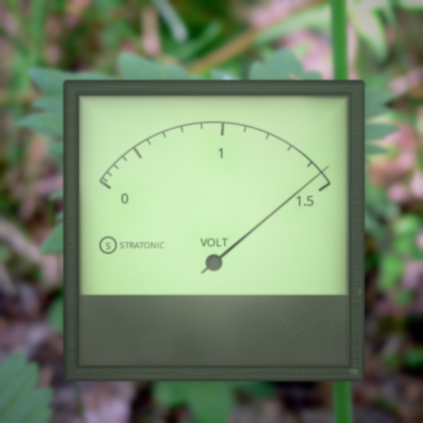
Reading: **1.45** V
